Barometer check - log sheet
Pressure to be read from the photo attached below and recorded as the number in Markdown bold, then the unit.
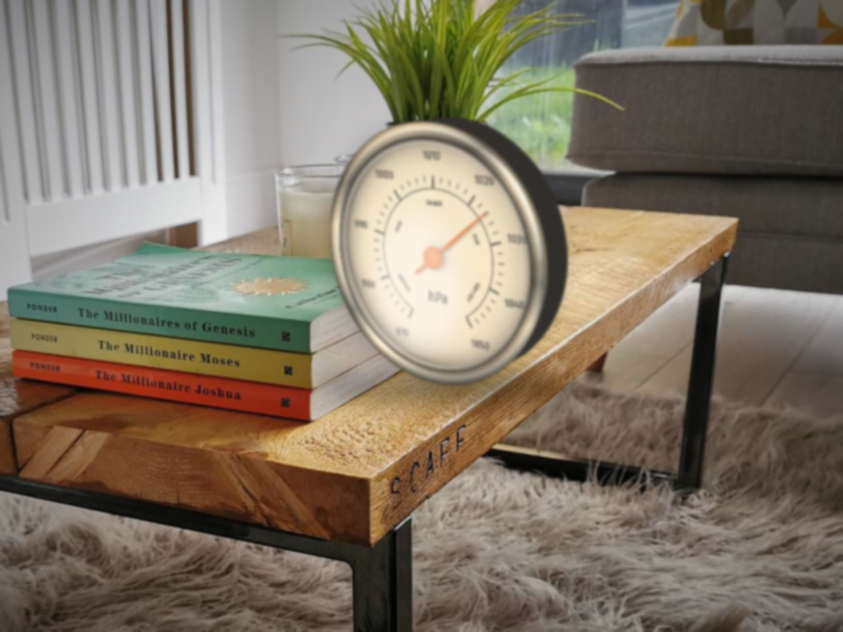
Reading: **1024** hPa
